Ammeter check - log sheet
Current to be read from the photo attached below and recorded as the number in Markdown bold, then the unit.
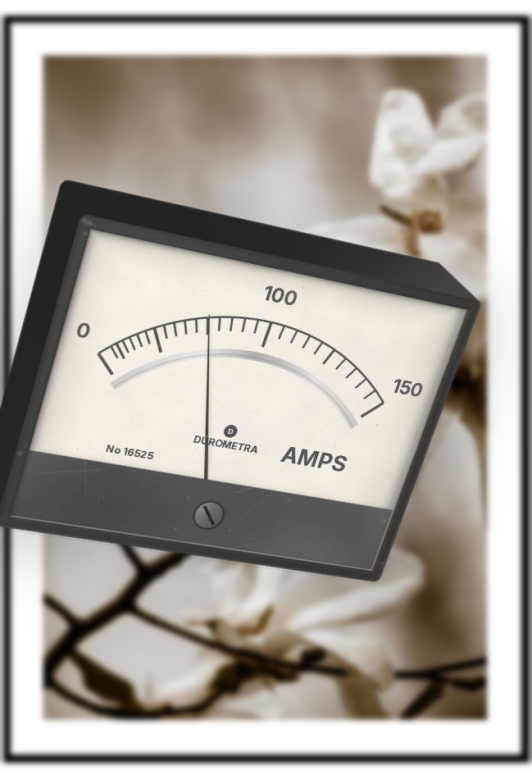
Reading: **75** A
